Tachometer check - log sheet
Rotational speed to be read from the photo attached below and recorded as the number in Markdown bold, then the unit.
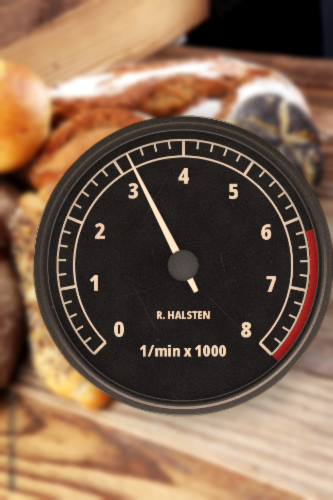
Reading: **3200** rpm
